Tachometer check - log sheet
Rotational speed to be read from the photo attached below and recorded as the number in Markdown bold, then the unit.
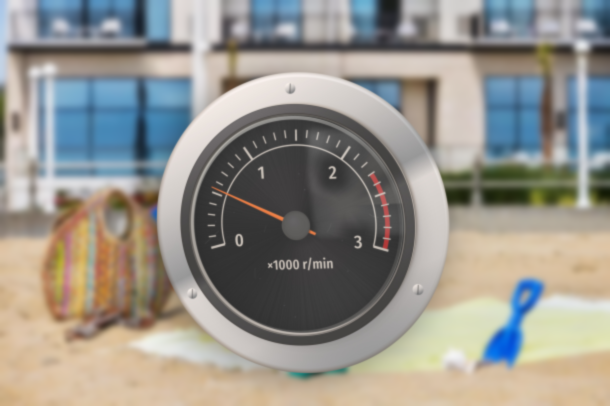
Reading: **550** rpm
